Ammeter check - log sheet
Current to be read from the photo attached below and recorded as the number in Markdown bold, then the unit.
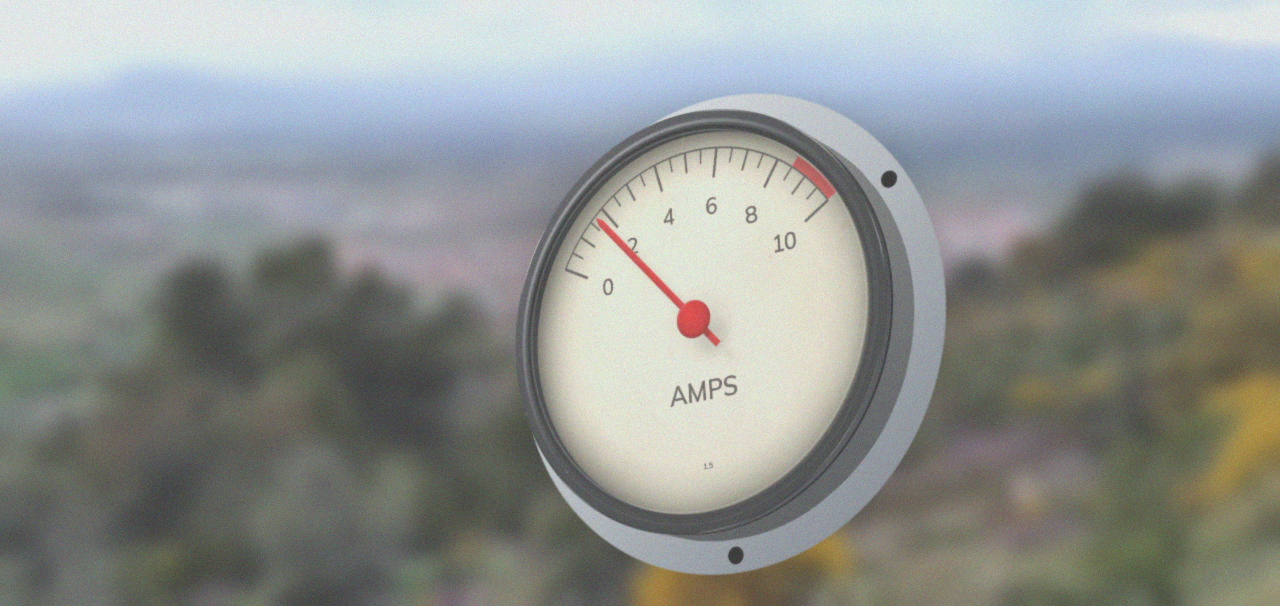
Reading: **1.75** A
